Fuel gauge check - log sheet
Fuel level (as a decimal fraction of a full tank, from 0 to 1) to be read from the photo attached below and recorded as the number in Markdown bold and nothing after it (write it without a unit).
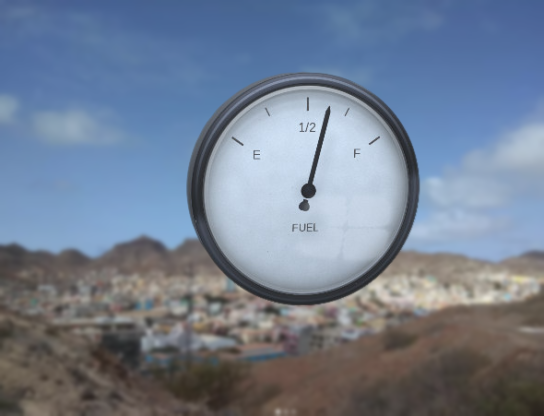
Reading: **0.625**
